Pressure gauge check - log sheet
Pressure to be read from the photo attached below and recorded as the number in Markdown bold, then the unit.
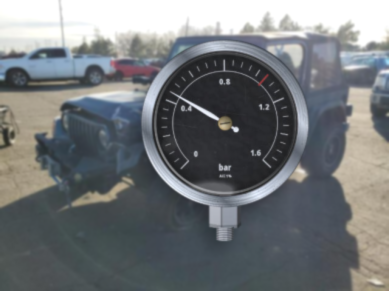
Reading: **0.45** bar
